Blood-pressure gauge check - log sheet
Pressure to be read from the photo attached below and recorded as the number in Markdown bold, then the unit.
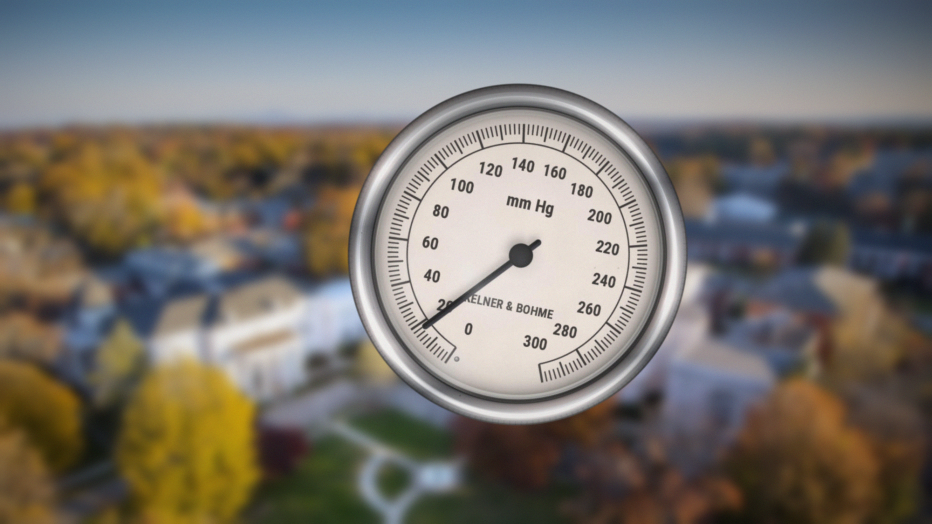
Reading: **18** mmHg
